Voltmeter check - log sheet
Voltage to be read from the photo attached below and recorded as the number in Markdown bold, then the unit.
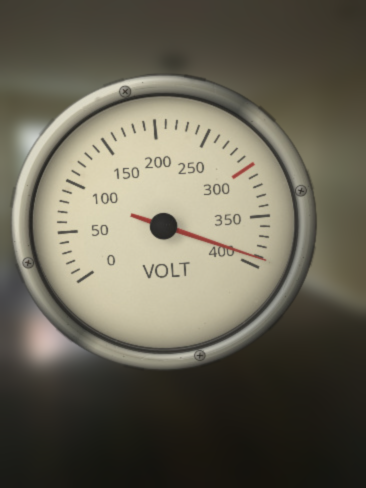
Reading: **390** V
